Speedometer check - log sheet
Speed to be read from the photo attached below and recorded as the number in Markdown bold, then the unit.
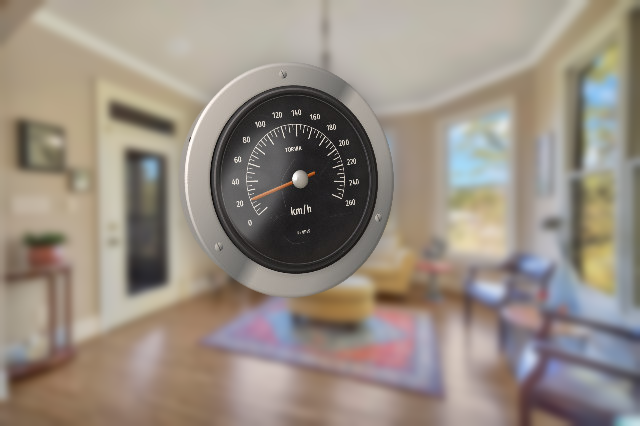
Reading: **20** km/h
